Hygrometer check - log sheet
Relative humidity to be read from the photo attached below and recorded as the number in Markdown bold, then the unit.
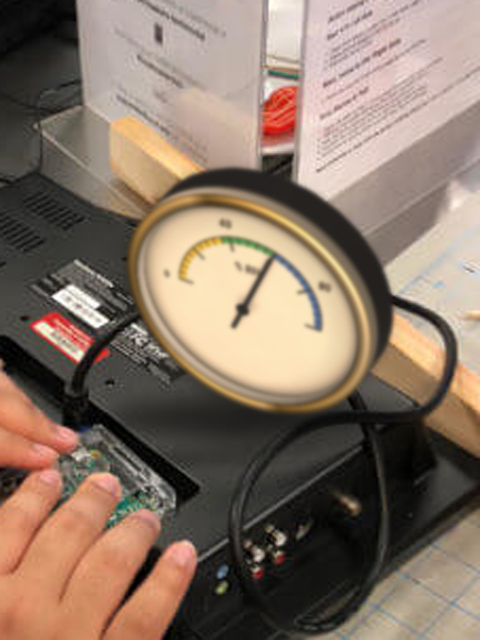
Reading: **60** %
